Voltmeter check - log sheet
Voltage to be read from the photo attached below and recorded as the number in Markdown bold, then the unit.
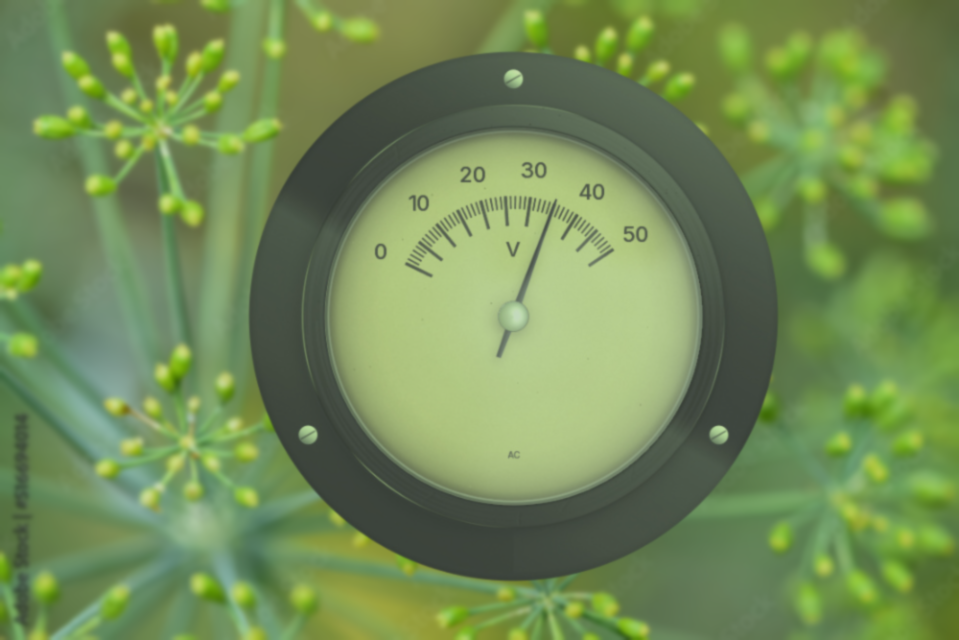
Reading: **35** V
